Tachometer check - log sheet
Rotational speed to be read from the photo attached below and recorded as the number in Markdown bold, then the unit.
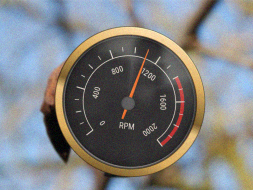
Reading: **1100** rpm
